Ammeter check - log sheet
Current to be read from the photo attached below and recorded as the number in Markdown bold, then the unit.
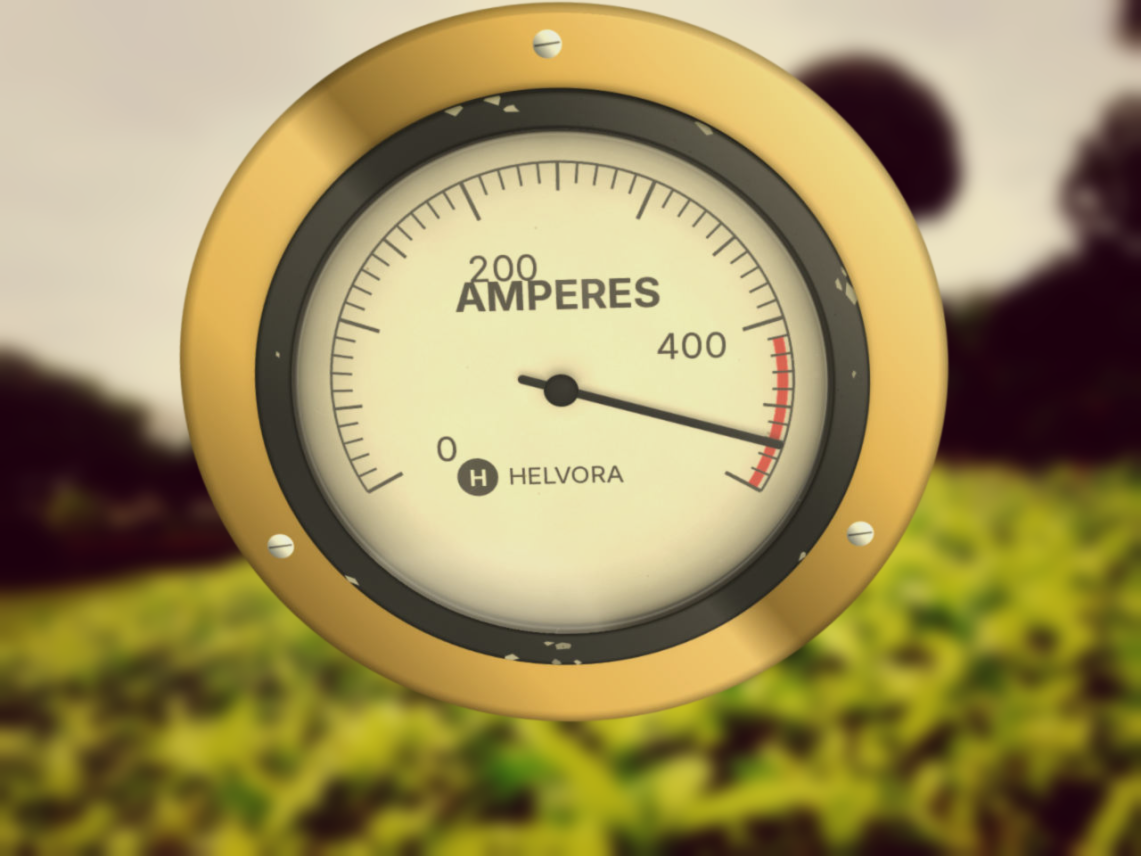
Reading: **470** A
